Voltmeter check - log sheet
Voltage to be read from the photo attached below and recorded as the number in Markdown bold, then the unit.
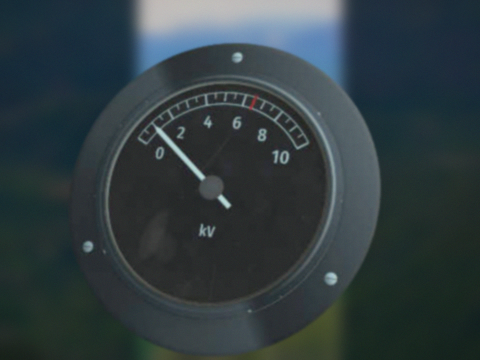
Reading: **1** kV
